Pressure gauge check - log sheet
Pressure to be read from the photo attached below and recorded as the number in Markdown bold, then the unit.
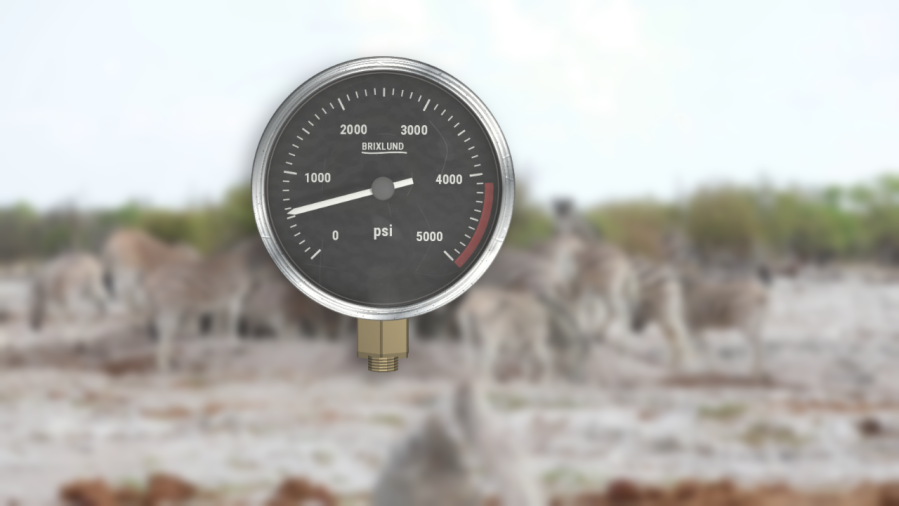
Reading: **550** psi
